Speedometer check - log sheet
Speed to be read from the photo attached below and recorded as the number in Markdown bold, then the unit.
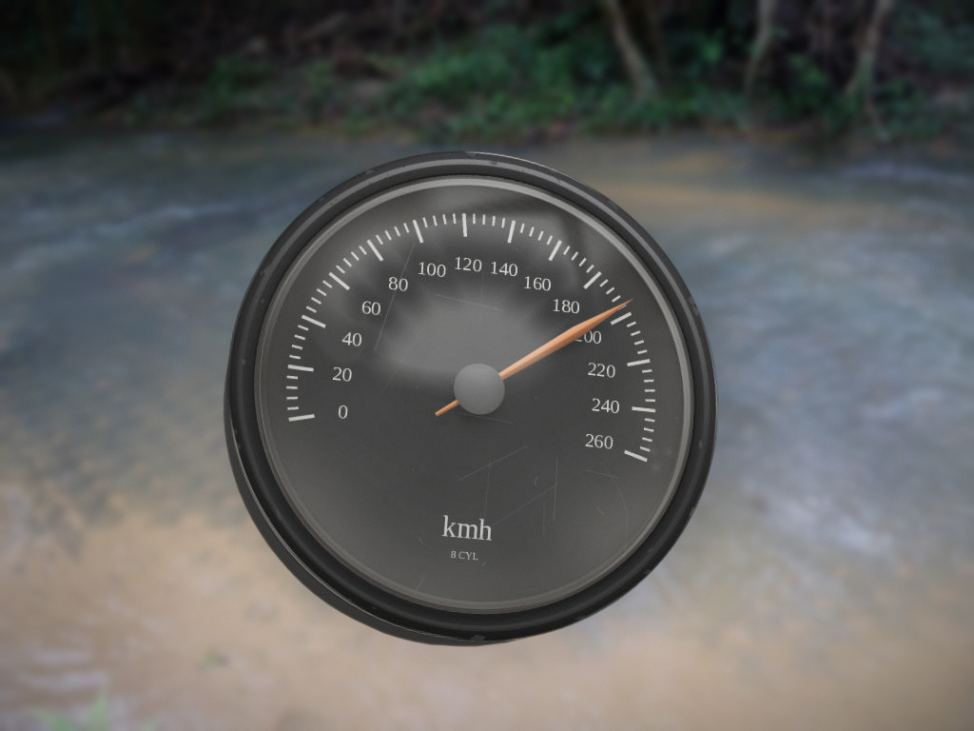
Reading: **196** km/h
